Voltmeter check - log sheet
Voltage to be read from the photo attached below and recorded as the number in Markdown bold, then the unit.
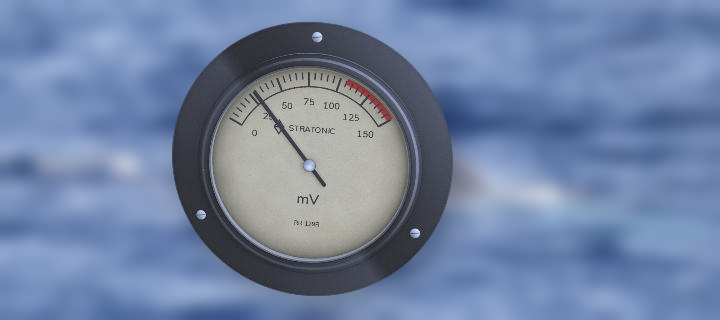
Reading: **30** mV
